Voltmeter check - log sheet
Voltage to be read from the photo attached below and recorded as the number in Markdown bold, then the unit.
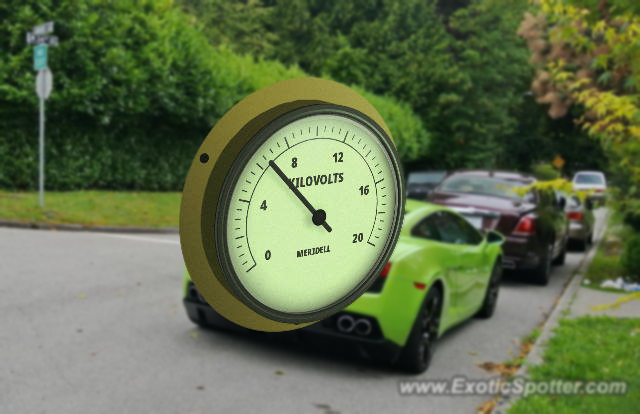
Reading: **6.5** kV
